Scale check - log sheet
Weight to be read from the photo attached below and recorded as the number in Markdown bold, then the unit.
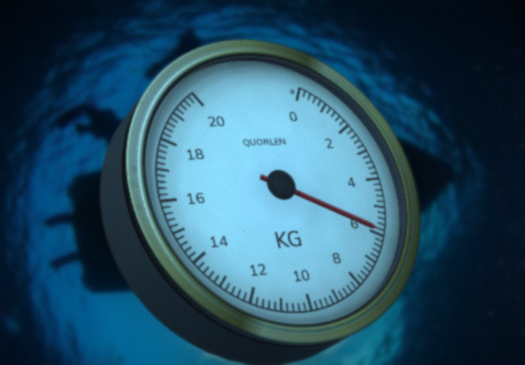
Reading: **6** kg
